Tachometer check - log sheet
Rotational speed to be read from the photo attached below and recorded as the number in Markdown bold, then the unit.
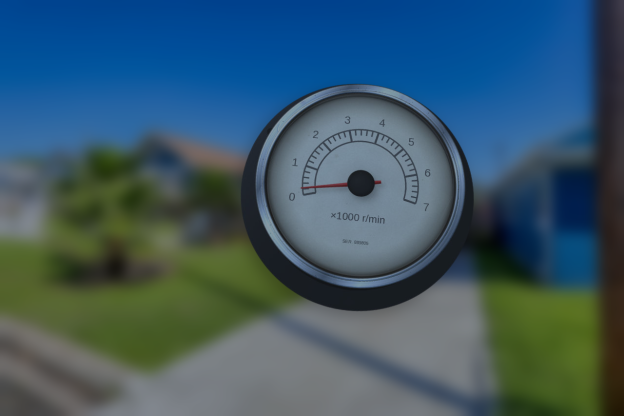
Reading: **200** rpm
